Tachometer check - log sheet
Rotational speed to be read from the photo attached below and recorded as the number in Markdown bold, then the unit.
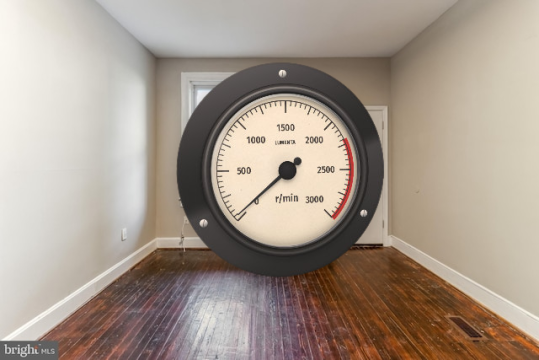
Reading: **50** rpm
